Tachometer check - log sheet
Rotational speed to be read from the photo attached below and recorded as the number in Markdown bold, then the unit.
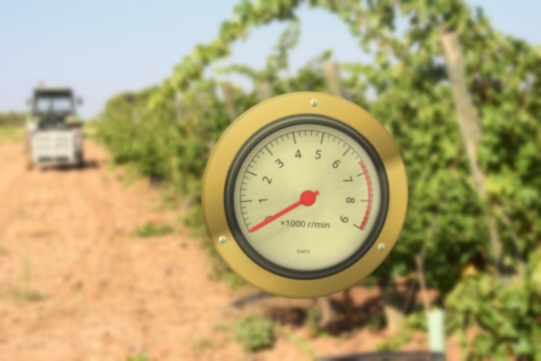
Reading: **0** rpm
